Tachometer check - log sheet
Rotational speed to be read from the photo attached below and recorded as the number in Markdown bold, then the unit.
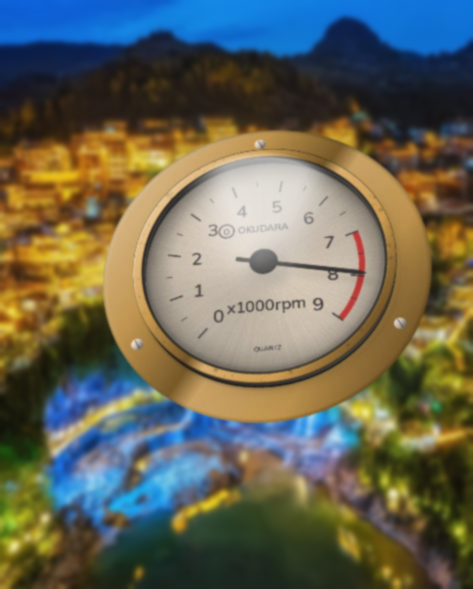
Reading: **8000** rpm
